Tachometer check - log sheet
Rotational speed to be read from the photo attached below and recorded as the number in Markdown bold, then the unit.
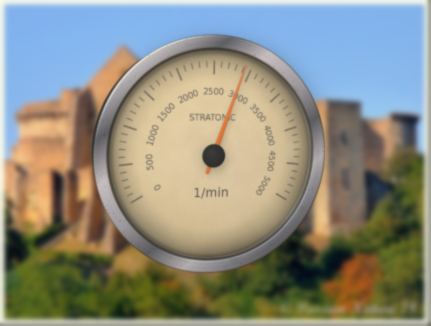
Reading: **2900** rpm
